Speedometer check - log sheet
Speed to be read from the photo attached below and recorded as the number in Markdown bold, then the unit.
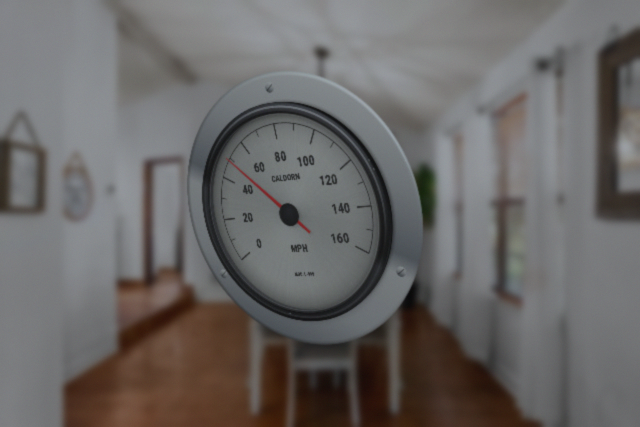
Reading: **50** mph
